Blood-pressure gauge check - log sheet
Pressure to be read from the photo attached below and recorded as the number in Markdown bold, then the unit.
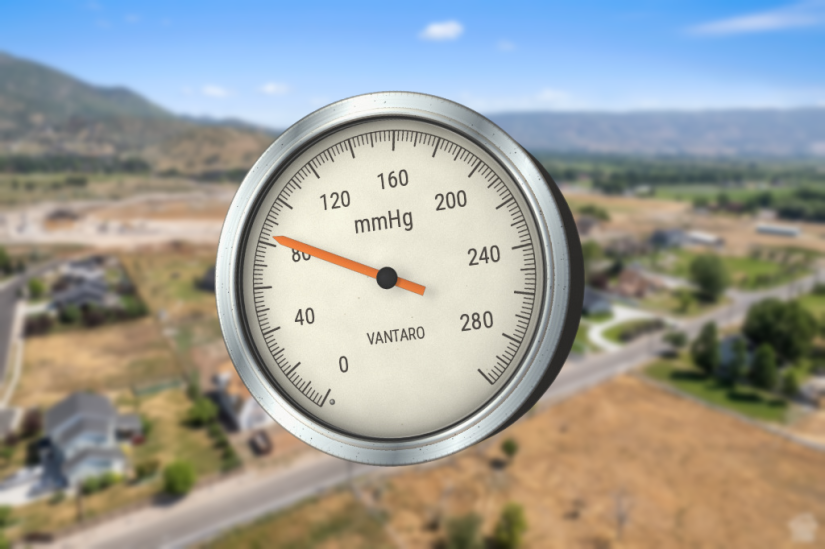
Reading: **84** mmHg
